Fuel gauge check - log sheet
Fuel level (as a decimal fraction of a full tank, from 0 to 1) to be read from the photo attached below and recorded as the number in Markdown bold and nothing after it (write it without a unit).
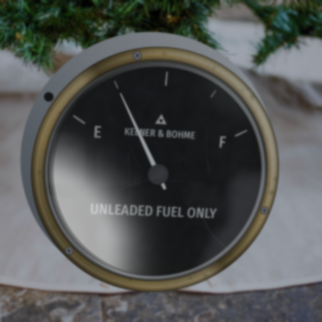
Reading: **0.25**
